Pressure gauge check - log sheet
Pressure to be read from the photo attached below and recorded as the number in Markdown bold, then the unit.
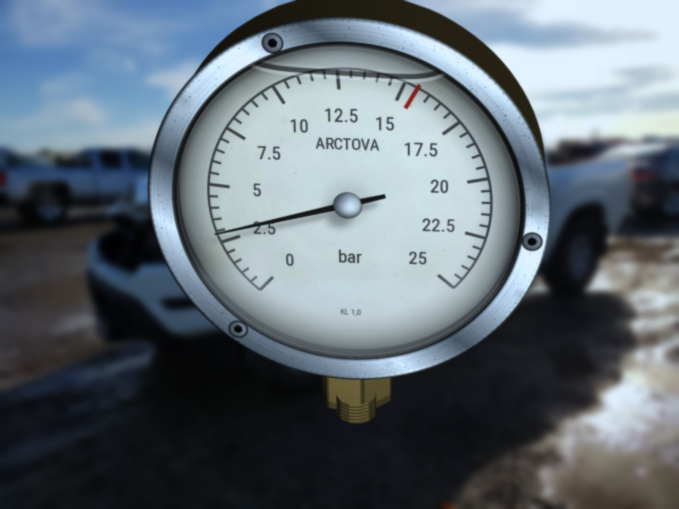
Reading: **3** bar
